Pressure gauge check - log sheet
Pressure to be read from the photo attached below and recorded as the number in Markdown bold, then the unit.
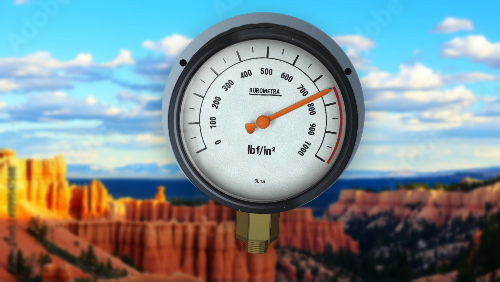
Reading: **750** psi
